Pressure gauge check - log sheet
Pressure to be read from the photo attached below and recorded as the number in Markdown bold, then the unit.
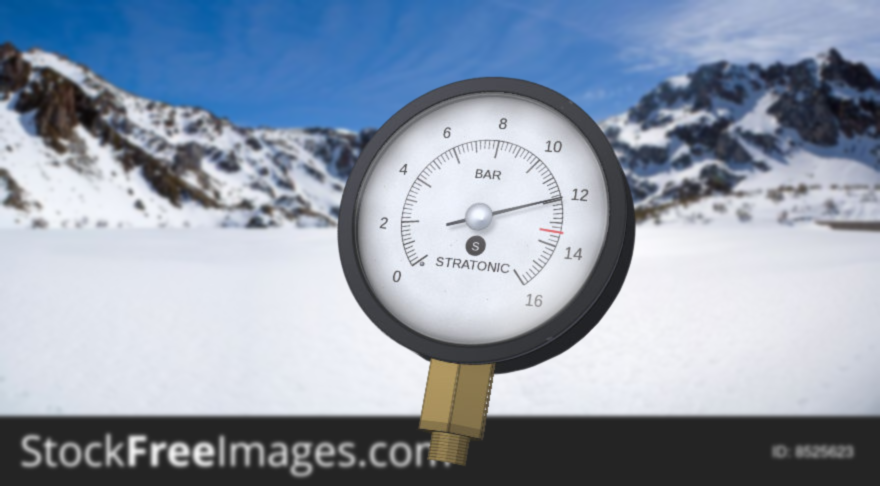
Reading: **12** bar
